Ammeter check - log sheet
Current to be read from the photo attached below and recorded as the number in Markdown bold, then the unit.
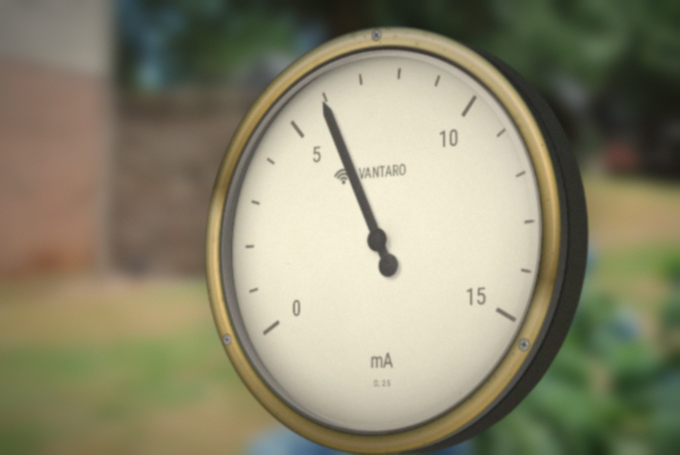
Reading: **6** mA
